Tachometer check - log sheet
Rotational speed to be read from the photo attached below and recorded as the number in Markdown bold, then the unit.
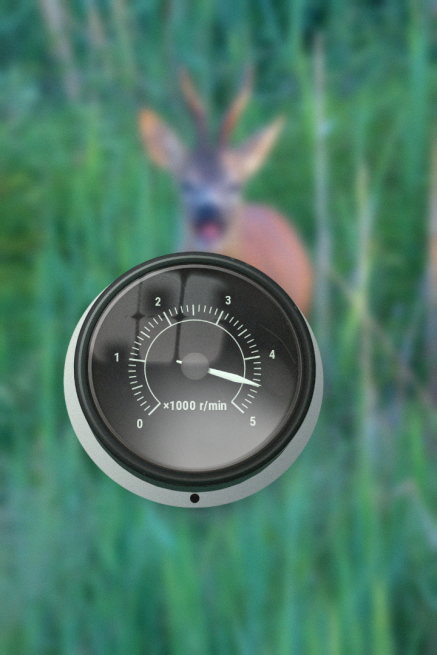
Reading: **4500** rpm
